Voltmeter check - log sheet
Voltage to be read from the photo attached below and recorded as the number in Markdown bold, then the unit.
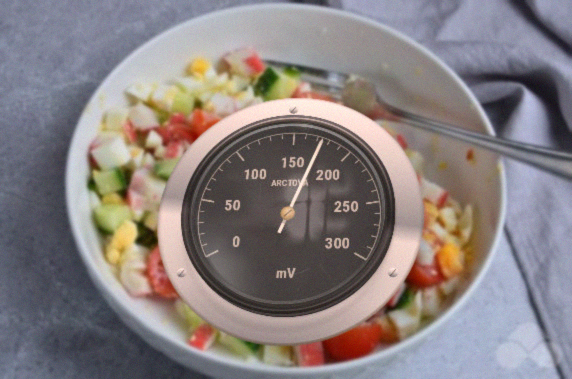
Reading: **175** mV
